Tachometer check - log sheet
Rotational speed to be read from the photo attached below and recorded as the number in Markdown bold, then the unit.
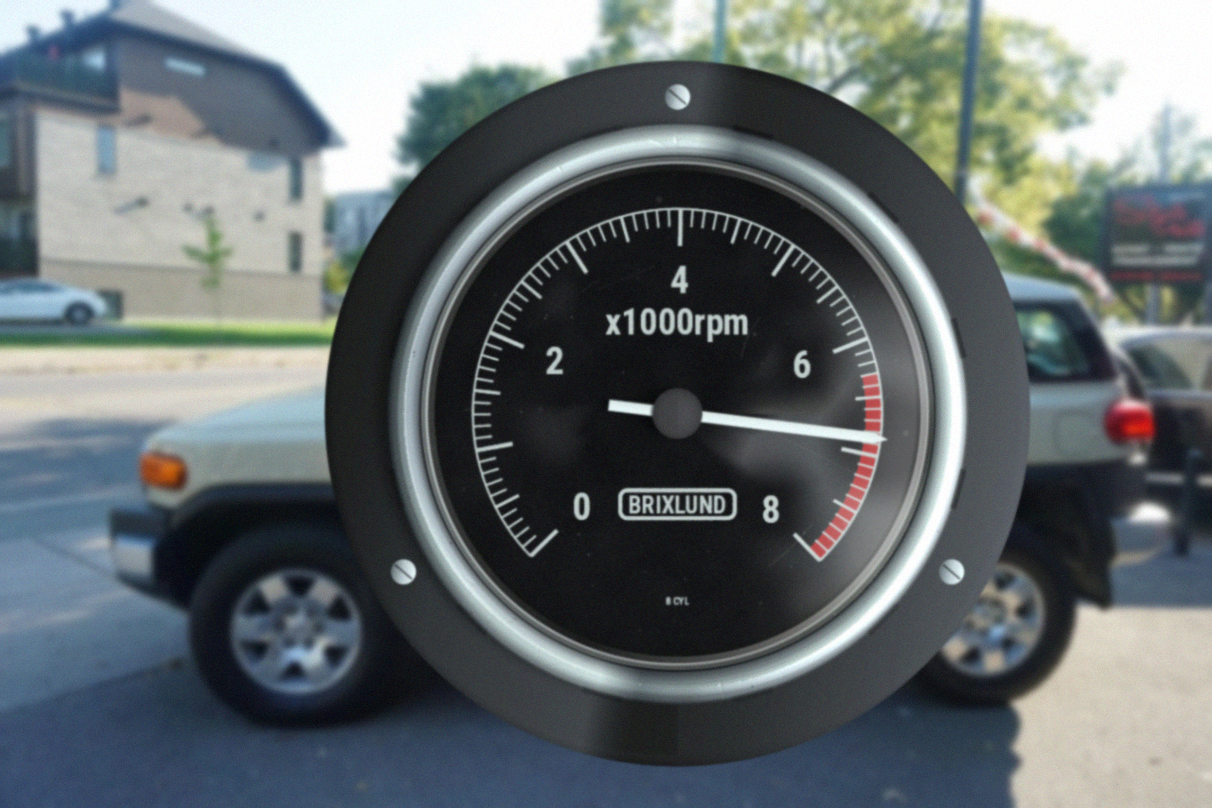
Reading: **6850** rpm
